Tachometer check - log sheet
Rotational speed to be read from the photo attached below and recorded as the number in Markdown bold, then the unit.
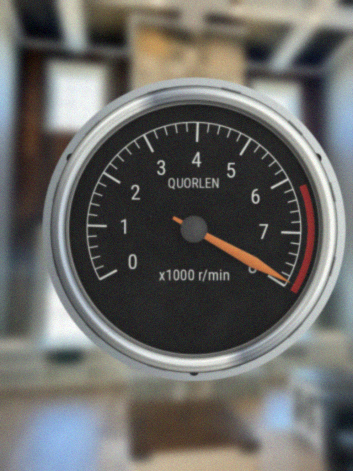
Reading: **7900** rpm
